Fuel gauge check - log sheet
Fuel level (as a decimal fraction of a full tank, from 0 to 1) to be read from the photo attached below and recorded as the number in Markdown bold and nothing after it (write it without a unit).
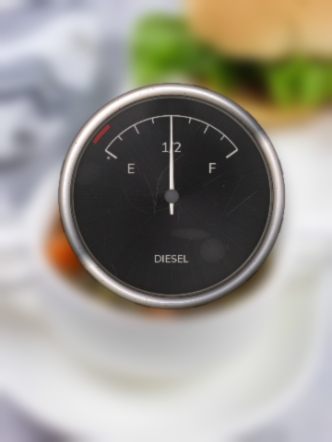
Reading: **0.5**
